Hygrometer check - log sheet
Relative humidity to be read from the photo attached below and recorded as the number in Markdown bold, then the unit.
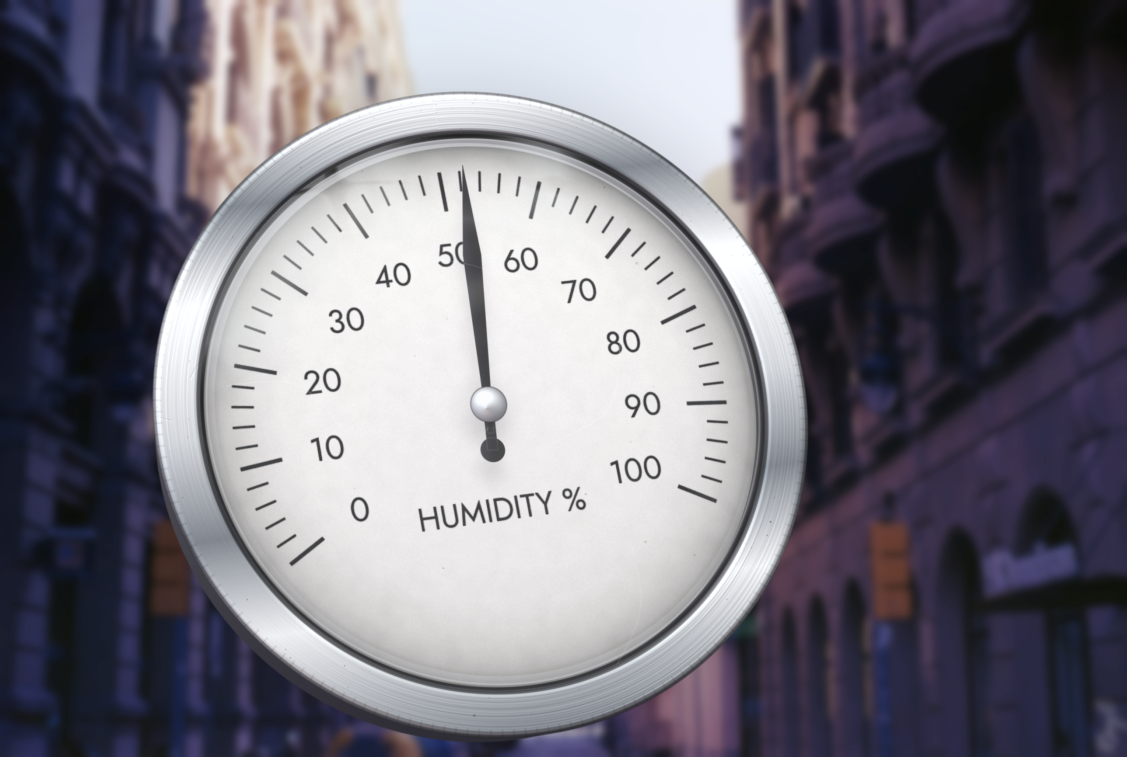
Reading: **52** %
